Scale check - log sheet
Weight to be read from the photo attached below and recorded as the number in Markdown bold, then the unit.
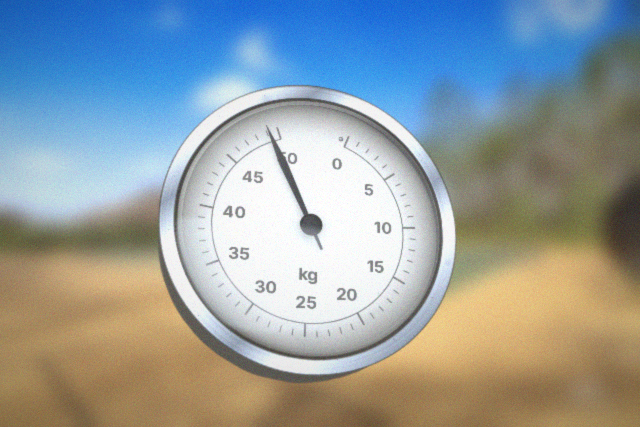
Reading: **49** kg
